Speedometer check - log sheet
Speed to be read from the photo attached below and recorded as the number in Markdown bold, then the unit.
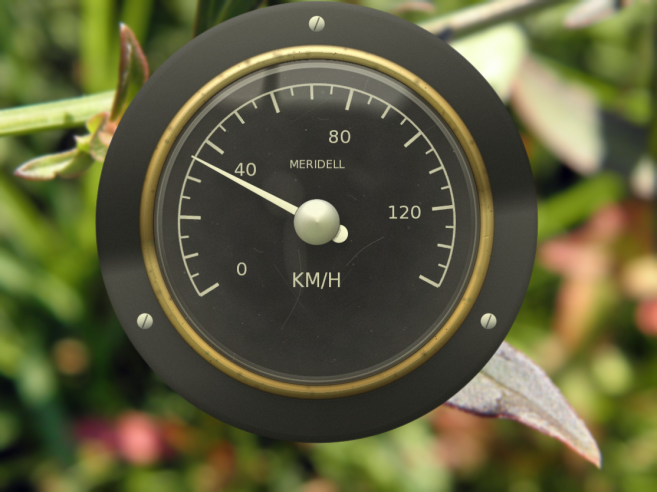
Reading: **35** km/h
